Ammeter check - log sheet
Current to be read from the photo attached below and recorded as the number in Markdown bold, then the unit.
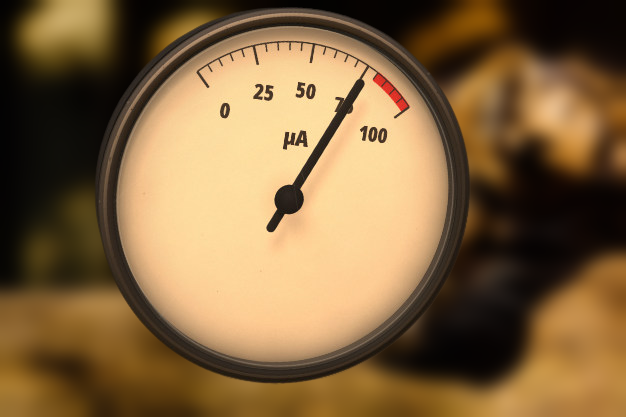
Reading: **75** µA
